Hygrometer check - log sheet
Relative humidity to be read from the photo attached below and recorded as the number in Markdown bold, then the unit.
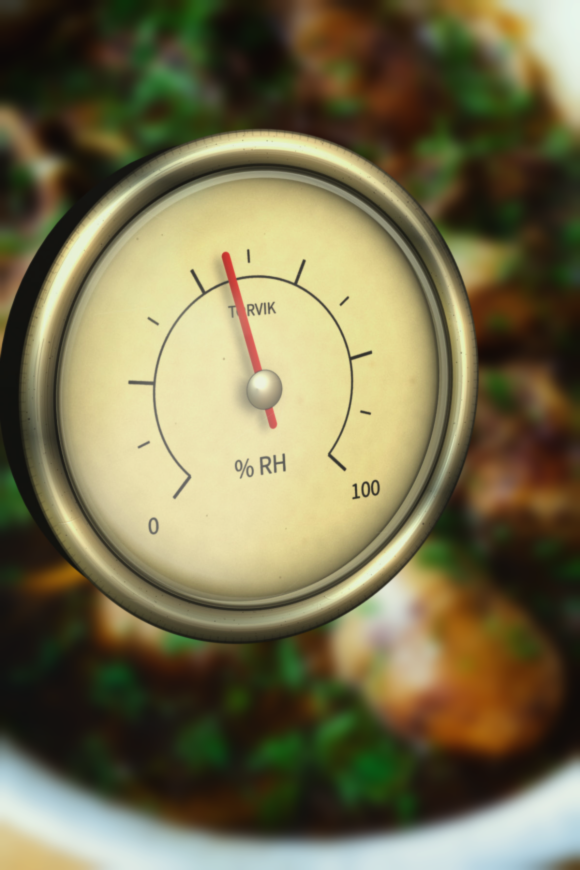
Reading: **45** %
